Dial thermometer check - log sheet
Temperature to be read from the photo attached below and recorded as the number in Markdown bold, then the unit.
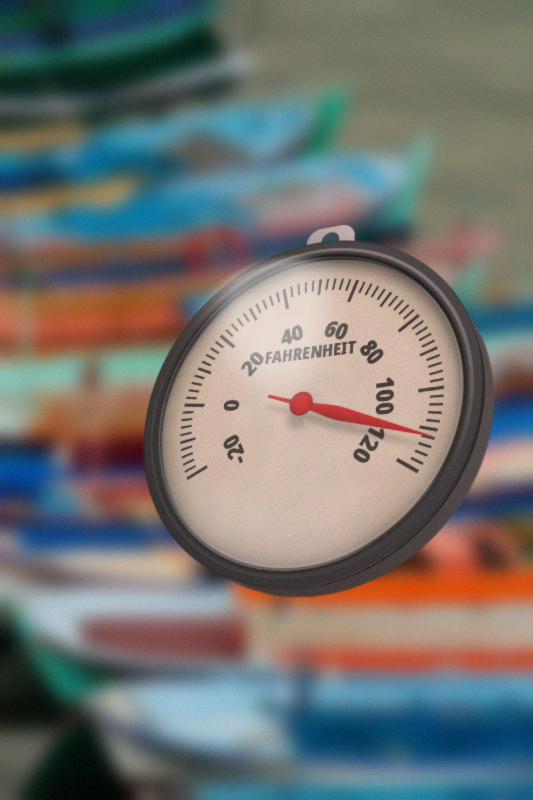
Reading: **112** °F
